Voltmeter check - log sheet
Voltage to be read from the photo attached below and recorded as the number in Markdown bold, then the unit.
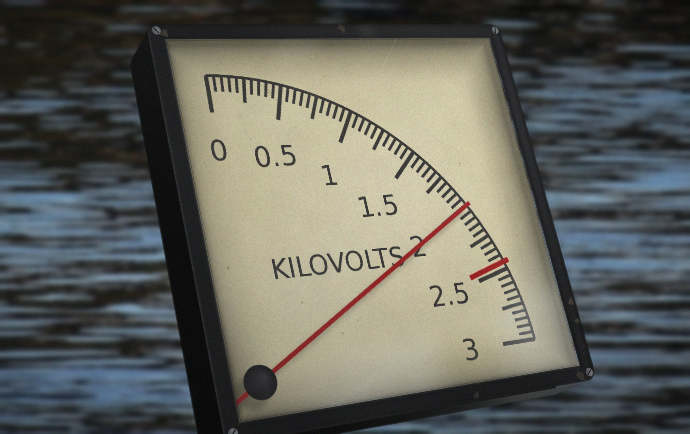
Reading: **2** kV
